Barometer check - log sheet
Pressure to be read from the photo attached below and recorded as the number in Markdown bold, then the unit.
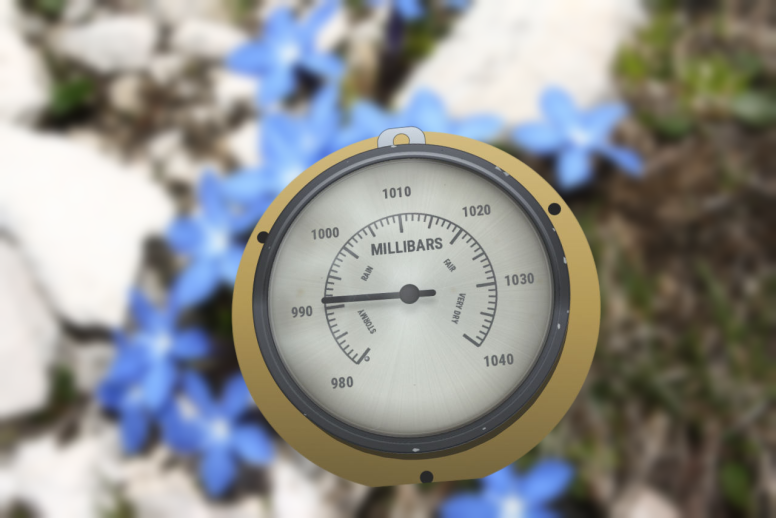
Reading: **991** mbar
